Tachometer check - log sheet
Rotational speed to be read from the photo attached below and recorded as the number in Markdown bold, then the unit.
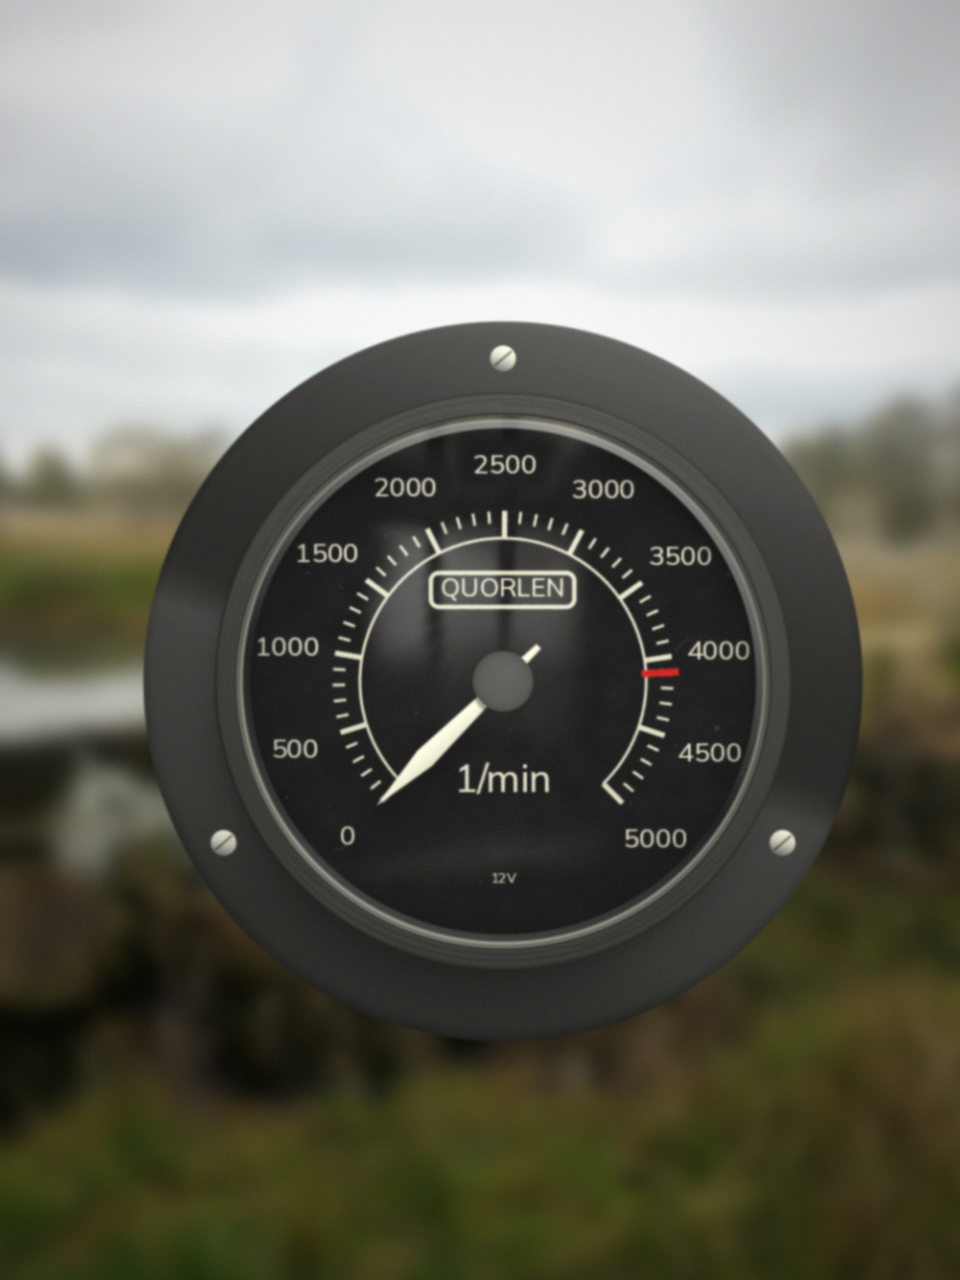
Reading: **0** rpm
